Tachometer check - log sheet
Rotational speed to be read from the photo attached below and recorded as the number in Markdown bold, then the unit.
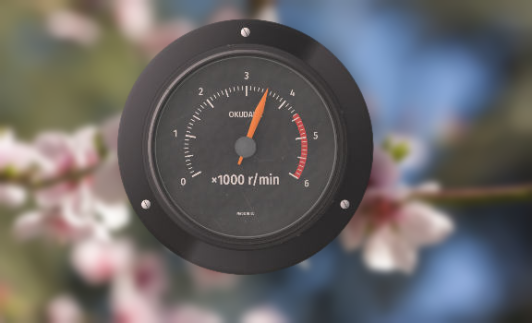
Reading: **3500** rpm
